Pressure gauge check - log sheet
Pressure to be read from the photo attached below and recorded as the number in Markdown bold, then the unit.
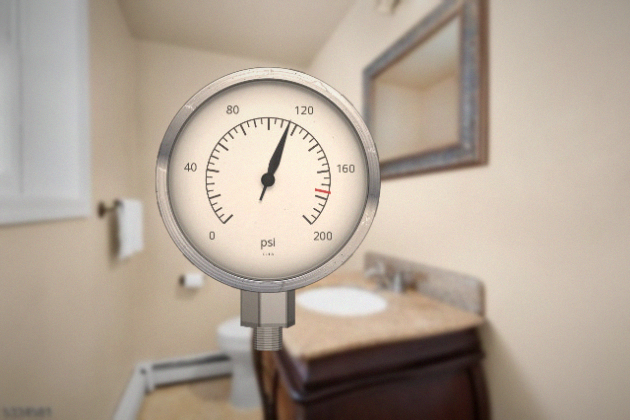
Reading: **115** psi
